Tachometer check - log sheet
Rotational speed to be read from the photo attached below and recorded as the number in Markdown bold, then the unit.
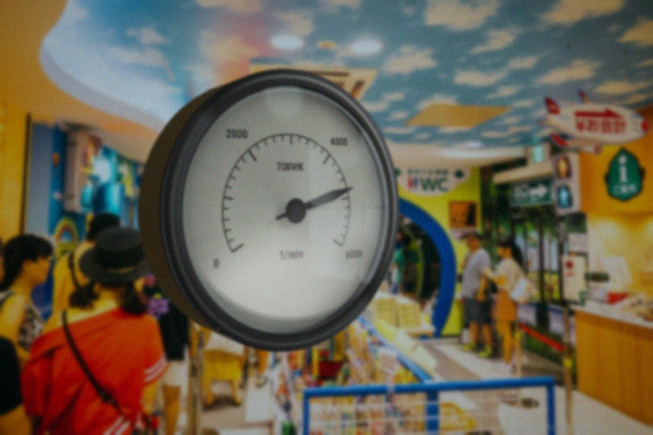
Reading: **4800** rpm
